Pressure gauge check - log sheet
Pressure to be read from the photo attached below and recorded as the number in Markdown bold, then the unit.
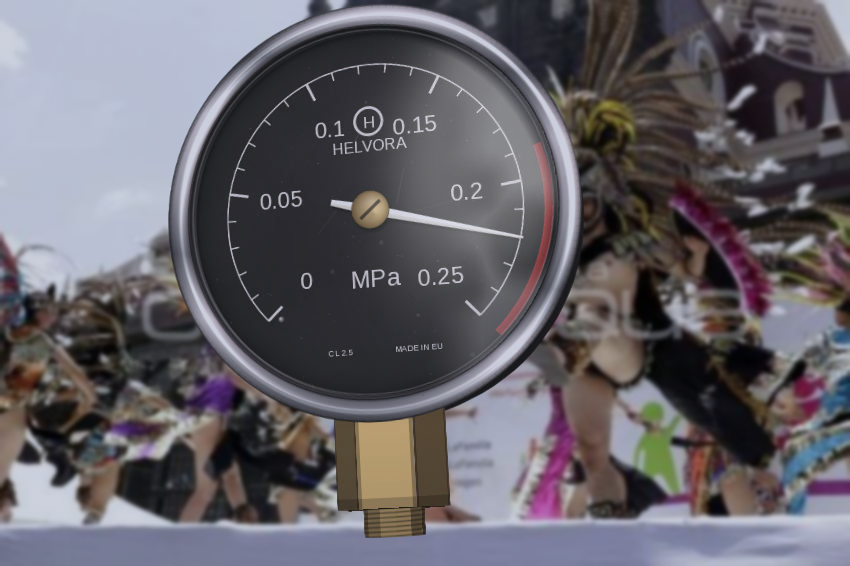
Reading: **0.22** MPa
